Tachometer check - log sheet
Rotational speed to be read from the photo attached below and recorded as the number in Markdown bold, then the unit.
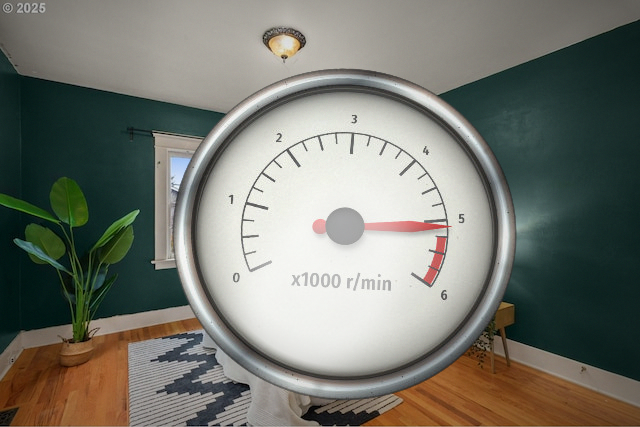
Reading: **5125** rpm
